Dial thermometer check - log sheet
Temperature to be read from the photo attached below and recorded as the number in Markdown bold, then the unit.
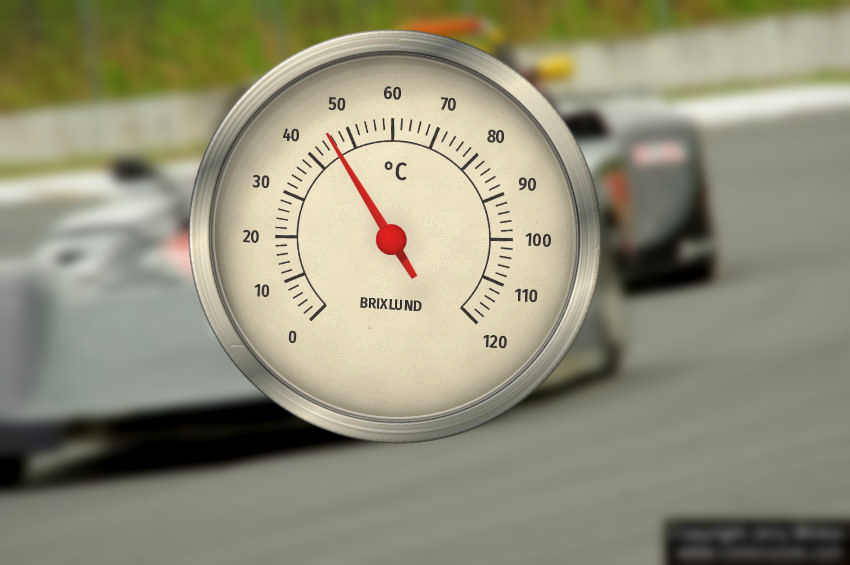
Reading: **46** °C
